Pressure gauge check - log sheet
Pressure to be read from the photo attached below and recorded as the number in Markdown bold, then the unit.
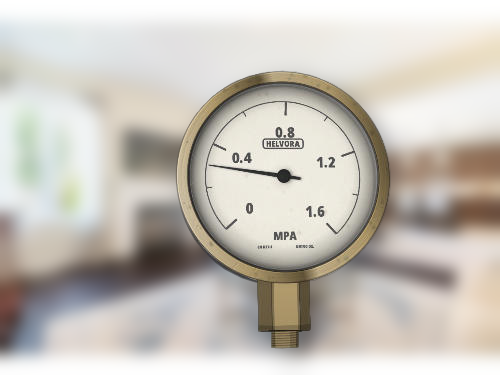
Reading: **0.3** MPa
